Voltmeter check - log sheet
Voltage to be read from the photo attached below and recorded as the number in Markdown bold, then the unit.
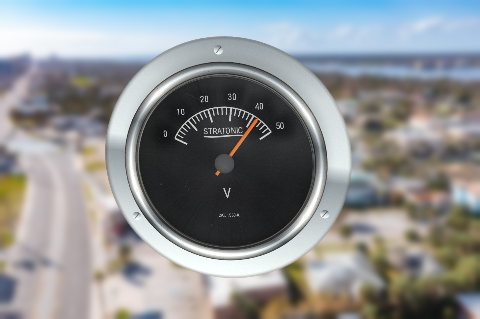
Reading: **42** V
